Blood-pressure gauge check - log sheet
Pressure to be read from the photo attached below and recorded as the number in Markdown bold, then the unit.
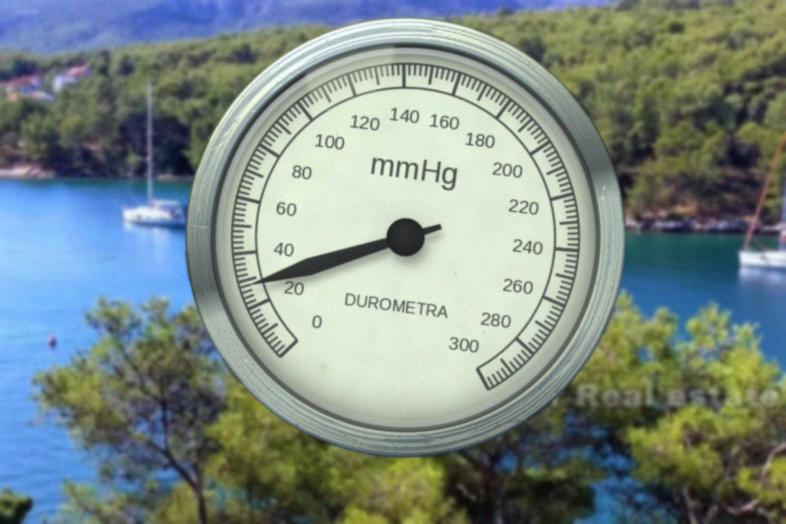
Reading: **28** mmHg
